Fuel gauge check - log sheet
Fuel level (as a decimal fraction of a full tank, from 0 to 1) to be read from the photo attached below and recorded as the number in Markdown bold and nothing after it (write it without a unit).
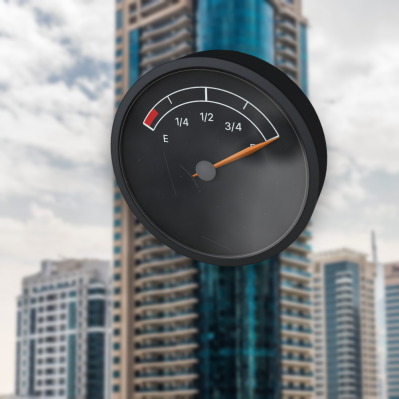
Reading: **1**
